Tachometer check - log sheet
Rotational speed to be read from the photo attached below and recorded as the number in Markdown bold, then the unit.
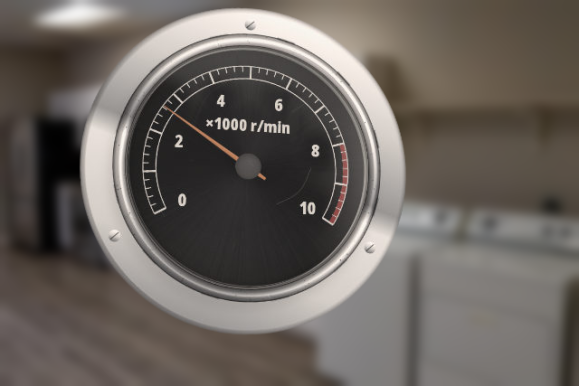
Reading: **2600** rpm
